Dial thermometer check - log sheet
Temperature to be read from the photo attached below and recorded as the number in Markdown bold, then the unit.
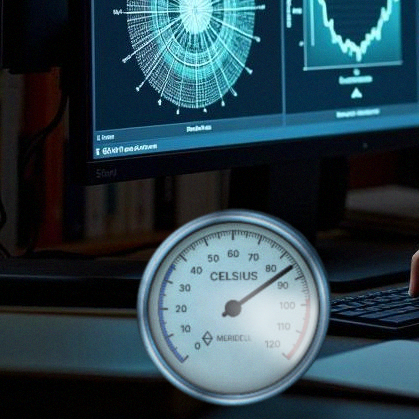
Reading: **85** °C
